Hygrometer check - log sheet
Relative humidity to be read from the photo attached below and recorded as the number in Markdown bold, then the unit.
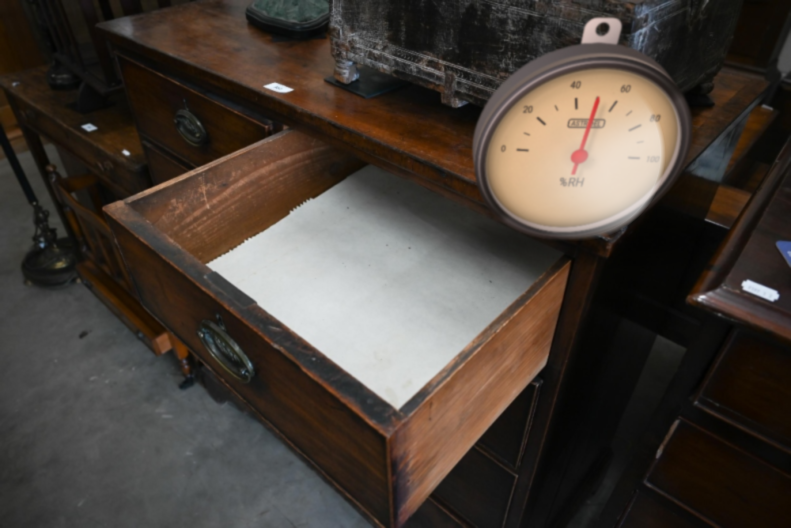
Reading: **50** %
